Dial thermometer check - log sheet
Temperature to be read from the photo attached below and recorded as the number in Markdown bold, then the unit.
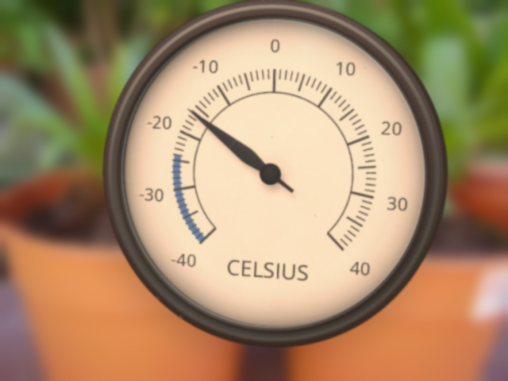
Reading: **-16** °C
